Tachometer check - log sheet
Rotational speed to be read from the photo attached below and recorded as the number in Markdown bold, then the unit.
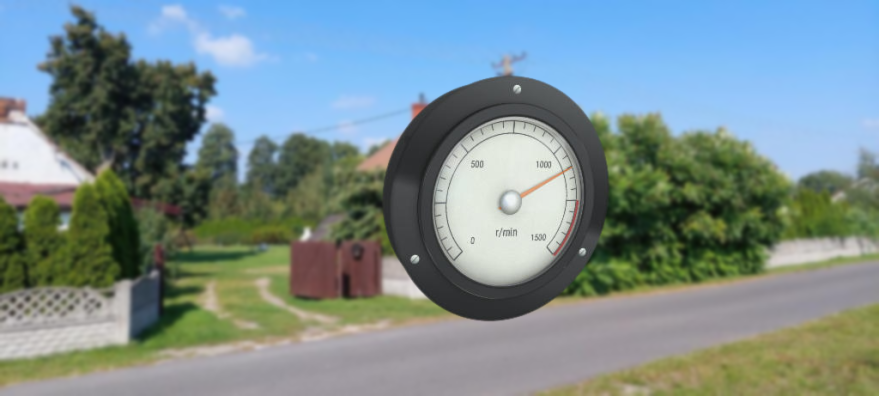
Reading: **1100** rpm
